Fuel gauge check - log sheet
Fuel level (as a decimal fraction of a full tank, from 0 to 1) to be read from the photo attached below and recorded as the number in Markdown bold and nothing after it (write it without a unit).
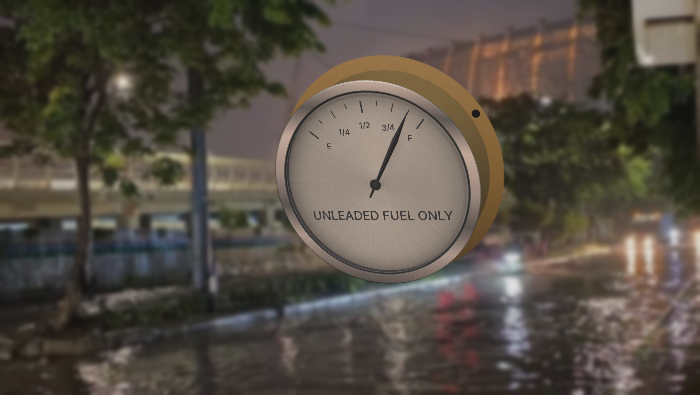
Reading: **0.875**
